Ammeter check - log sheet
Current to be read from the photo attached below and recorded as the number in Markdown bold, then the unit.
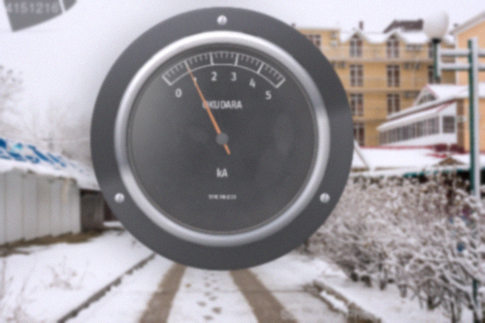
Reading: **1** kA
